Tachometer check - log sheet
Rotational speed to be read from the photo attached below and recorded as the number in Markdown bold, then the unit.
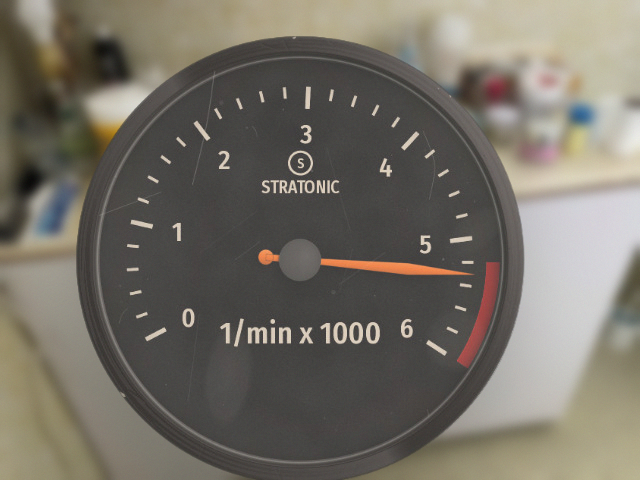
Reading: **5300** rpm
